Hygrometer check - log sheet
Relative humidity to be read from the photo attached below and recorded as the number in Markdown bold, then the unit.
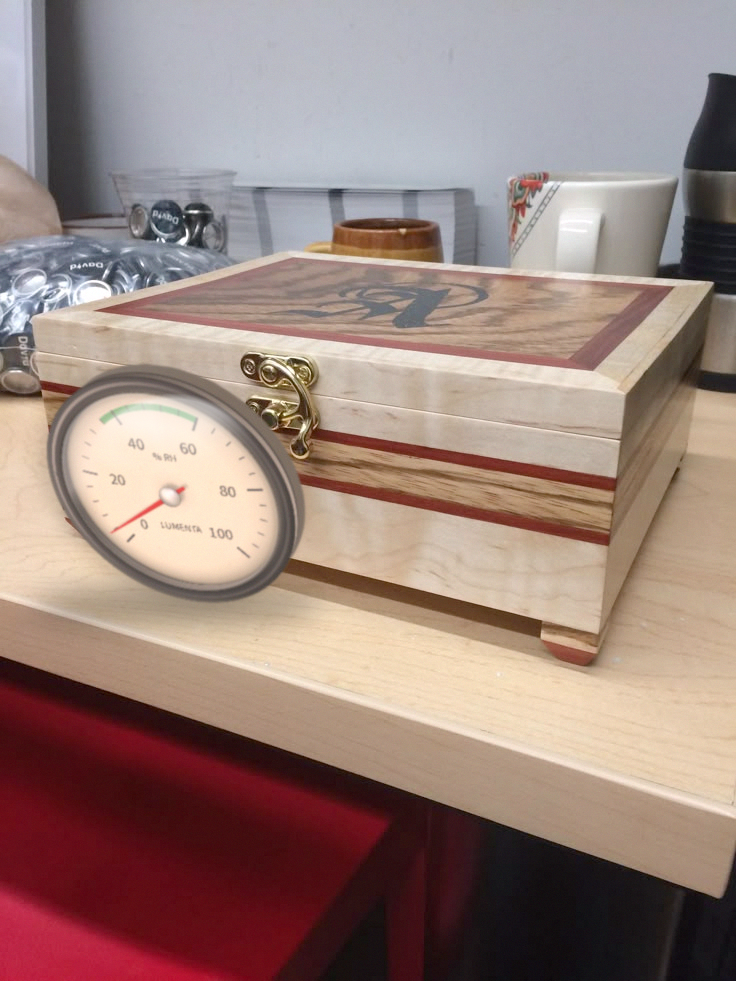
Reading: **4** %
